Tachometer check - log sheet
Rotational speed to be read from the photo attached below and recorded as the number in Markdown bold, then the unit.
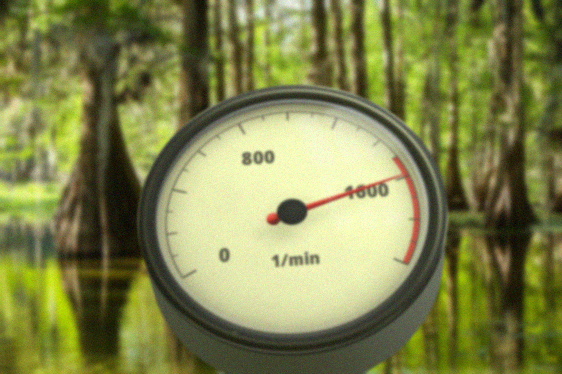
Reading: **1600** rpm
